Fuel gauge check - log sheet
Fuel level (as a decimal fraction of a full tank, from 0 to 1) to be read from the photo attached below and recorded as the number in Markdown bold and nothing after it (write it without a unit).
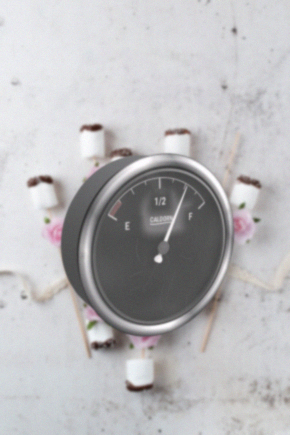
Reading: **0.75**
